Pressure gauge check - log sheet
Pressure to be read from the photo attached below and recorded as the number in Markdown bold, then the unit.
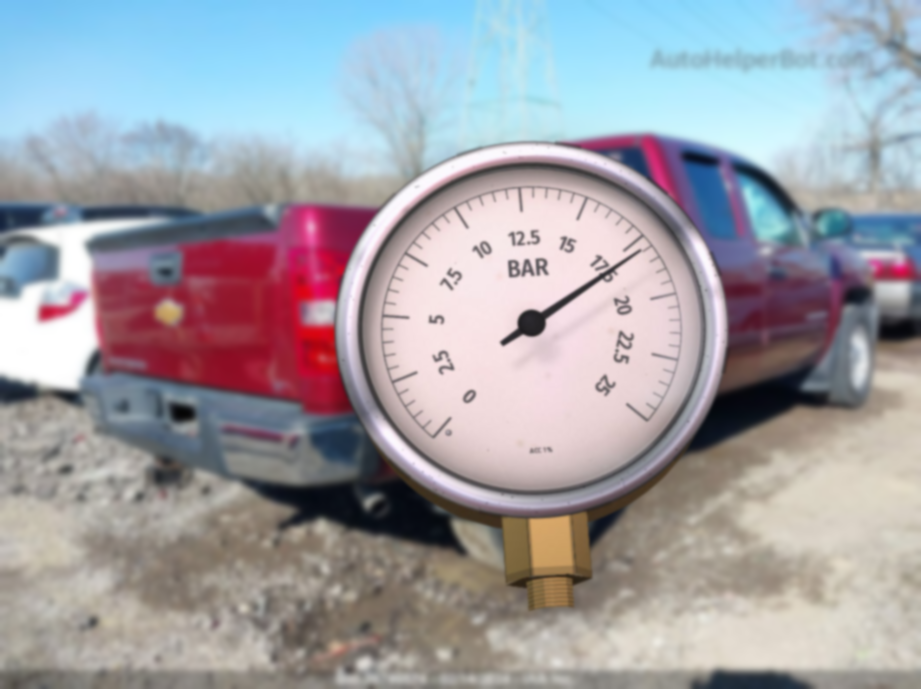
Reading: **18** bar
